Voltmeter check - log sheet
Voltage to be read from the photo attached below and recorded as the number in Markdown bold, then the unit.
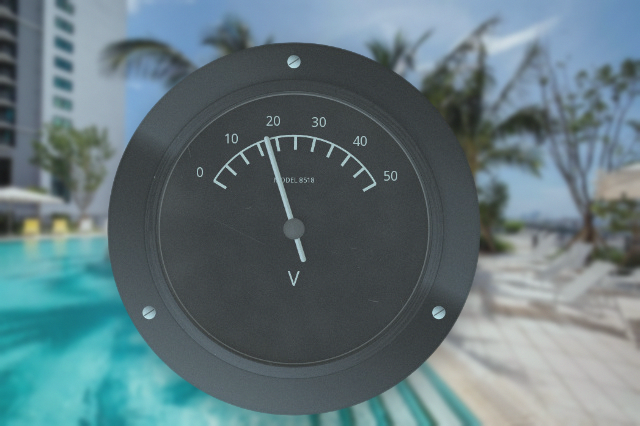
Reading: **17.5** V
